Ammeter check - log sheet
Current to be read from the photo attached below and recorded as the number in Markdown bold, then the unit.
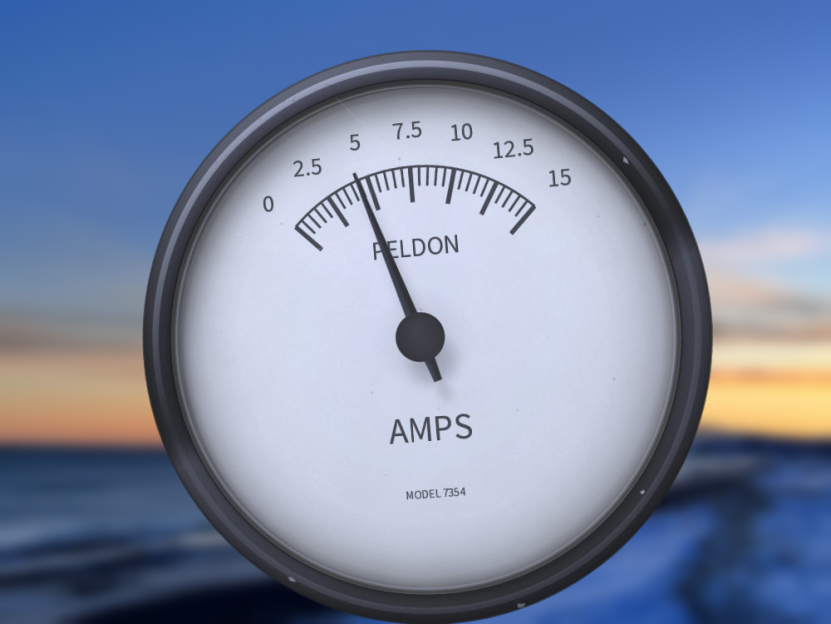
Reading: **4.5** A
